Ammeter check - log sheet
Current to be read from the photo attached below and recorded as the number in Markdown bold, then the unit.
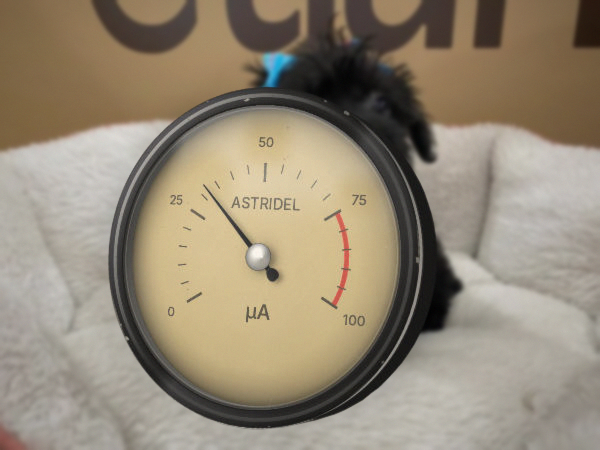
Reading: **32.5** µA
